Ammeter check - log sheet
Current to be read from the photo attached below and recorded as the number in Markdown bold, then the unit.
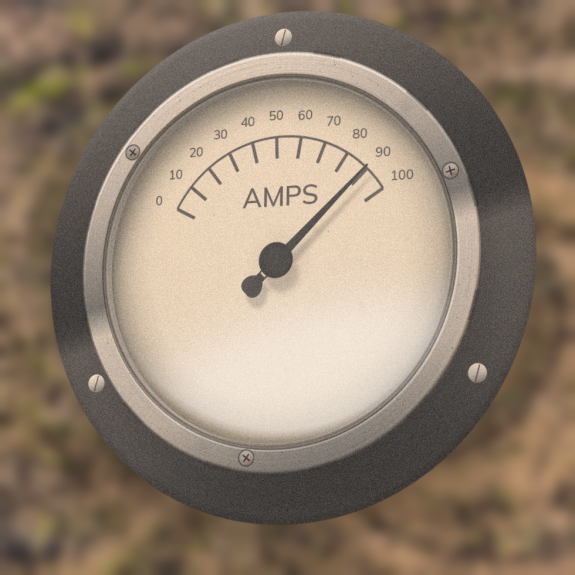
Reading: **90** A
